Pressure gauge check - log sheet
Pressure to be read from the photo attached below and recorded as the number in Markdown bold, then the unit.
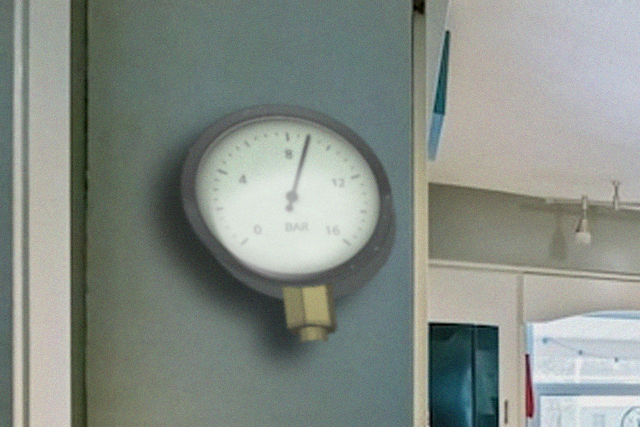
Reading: **9** bar
